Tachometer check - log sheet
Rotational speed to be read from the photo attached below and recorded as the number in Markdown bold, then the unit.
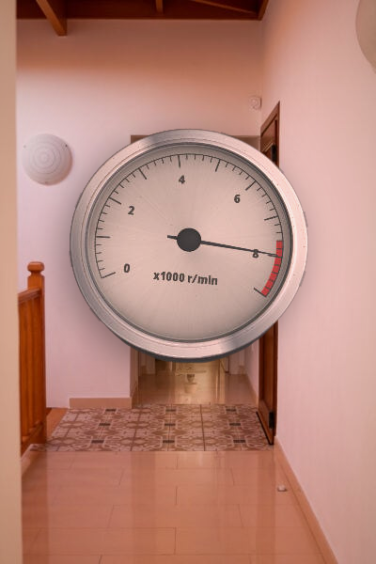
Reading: **8000** rpm
